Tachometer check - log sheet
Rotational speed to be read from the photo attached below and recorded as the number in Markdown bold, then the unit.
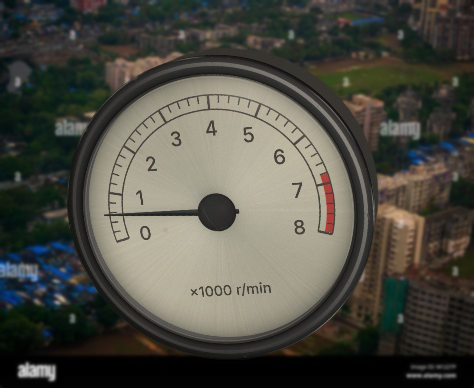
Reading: **600** rpm
